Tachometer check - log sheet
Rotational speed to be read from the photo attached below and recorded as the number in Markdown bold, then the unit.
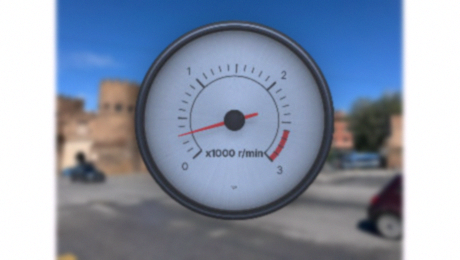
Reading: **300** rpm
